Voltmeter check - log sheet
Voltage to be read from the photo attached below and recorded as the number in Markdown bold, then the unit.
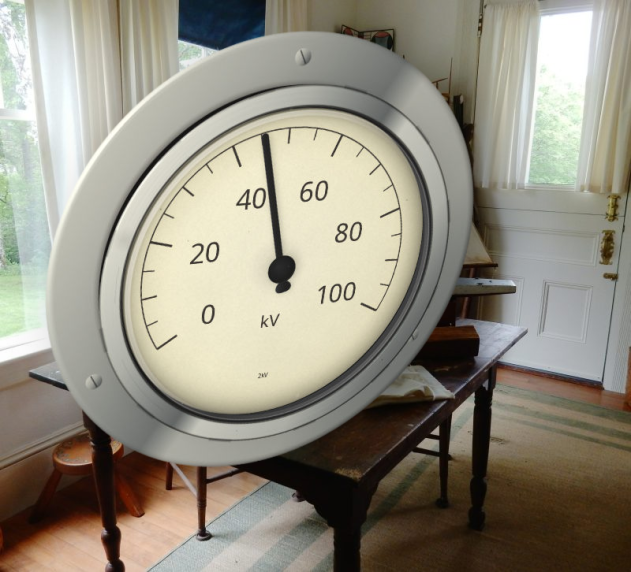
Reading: **45** kV
